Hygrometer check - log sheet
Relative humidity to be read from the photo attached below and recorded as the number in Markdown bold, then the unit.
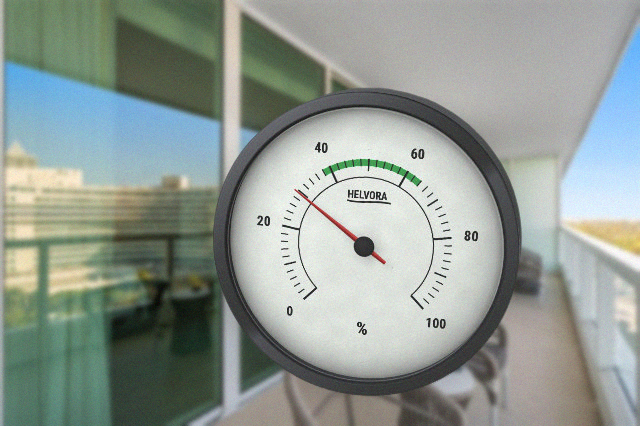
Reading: **30** %
